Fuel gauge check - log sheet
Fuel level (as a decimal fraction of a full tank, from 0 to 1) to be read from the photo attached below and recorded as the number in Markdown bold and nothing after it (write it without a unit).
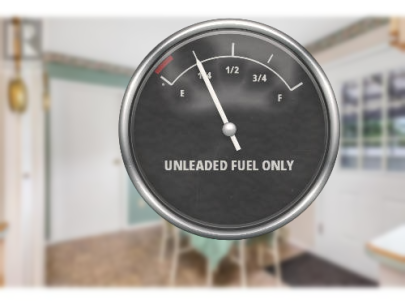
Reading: **0.25**
